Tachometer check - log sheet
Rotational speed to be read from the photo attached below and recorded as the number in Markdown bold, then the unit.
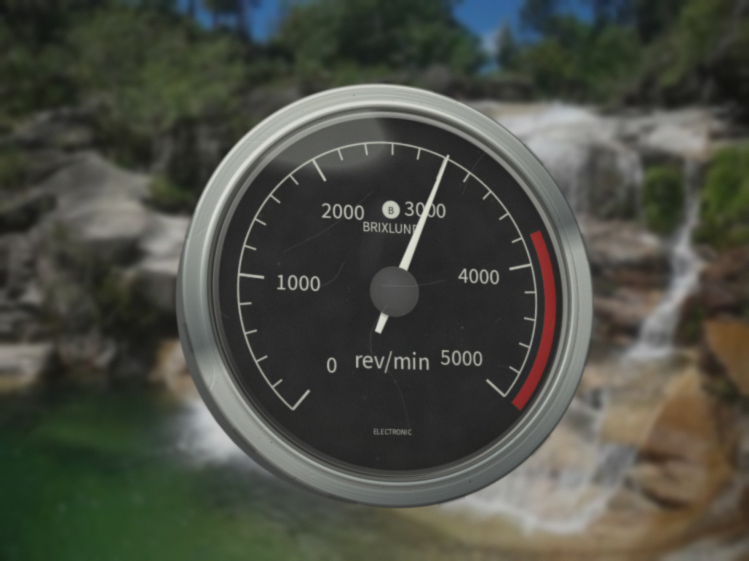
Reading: **3000** rpm
